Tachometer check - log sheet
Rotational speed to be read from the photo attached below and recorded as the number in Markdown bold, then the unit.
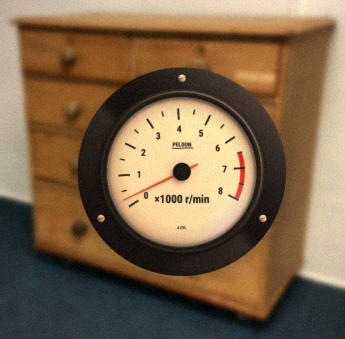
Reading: **250** rpm
